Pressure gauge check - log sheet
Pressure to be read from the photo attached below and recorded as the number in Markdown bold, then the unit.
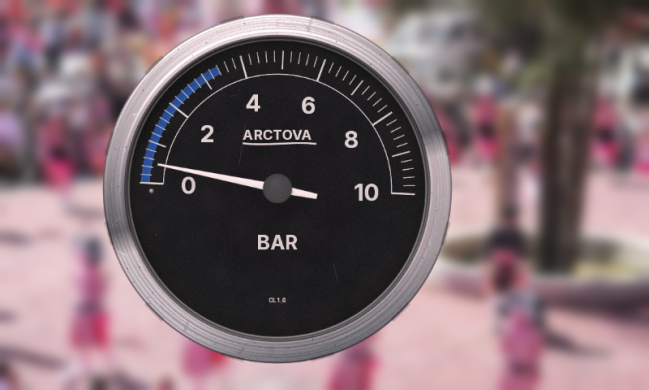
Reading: **0.5** bar
